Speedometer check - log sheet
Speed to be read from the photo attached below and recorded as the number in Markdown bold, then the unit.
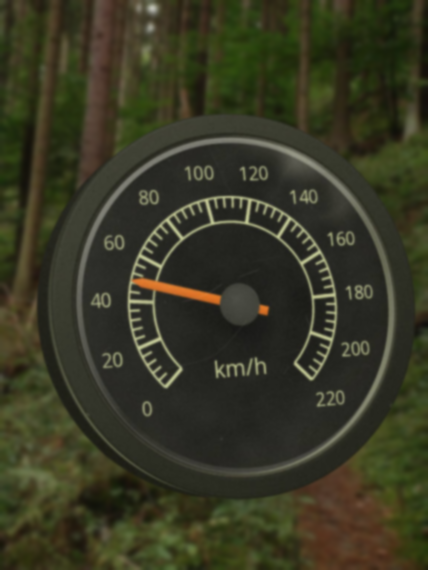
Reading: **48** km/h
